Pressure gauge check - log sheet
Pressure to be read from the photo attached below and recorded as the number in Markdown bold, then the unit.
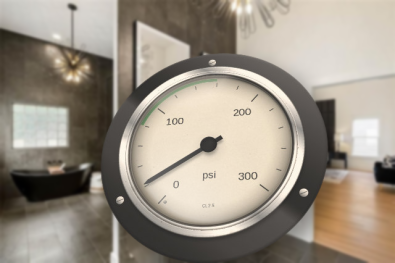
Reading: **20** psi
